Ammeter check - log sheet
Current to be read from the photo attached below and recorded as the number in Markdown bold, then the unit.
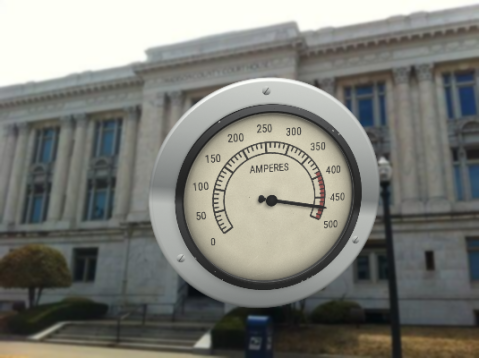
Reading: **470** A
